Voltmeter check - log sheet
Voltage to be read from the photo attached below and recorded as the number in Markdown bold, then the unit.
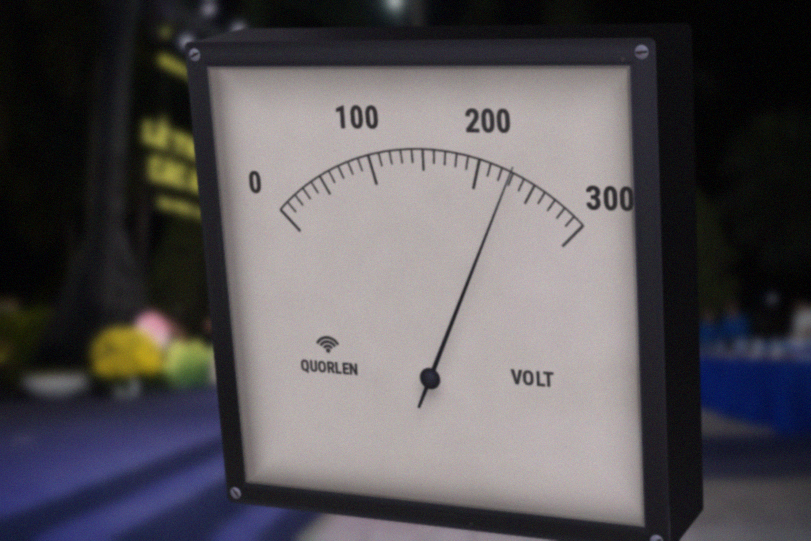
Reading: **230** V
